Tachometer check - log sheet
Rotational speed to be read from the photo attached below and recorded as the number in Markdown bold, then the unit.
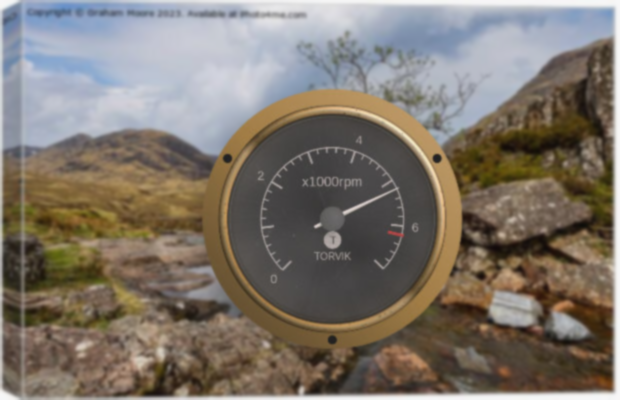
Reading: **5200** rpm
